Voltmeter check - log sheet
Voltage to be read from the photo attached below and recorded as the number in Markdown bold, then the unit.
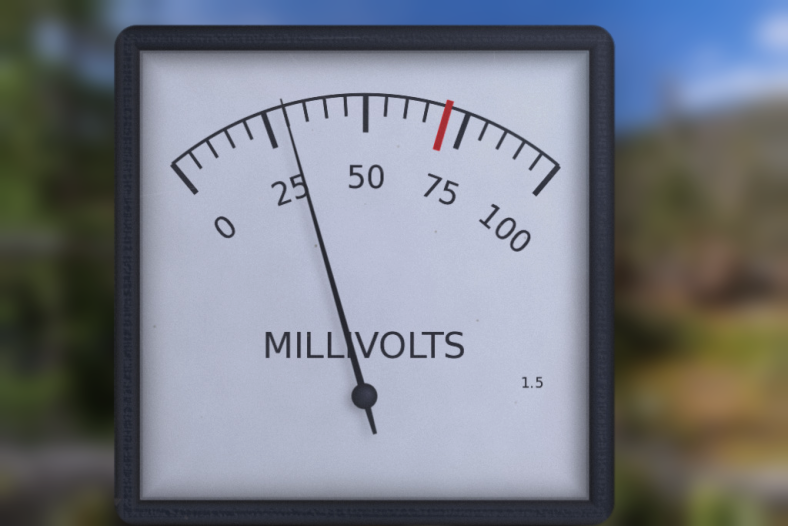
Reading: **30** mV
